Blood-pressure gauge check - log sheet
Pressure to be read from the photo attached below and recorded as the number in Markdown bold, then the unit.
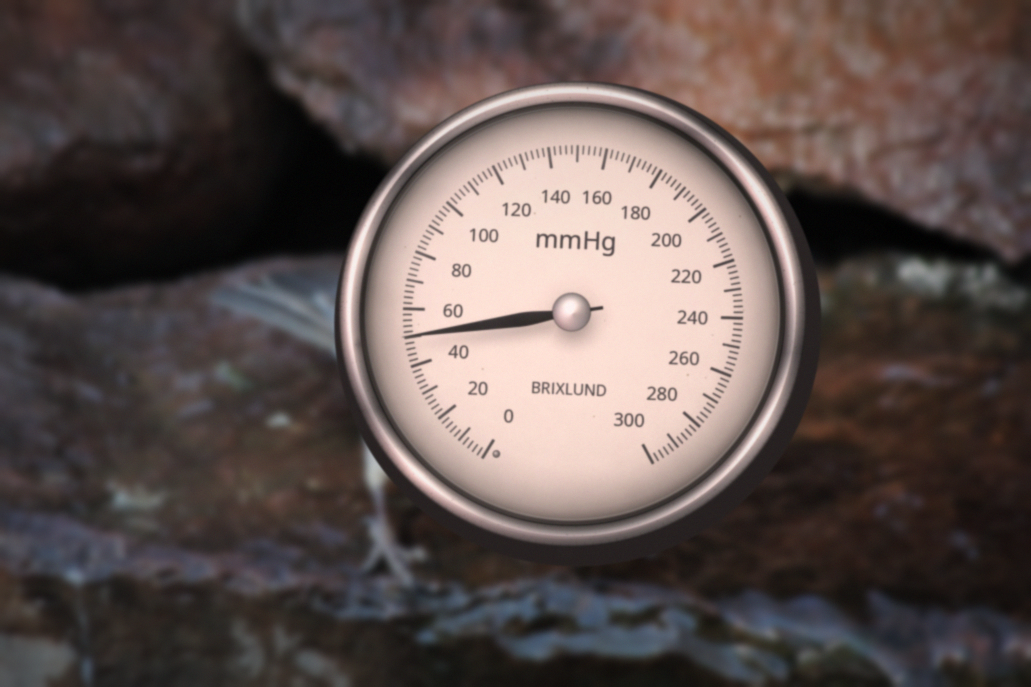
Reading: **50** mmHg
